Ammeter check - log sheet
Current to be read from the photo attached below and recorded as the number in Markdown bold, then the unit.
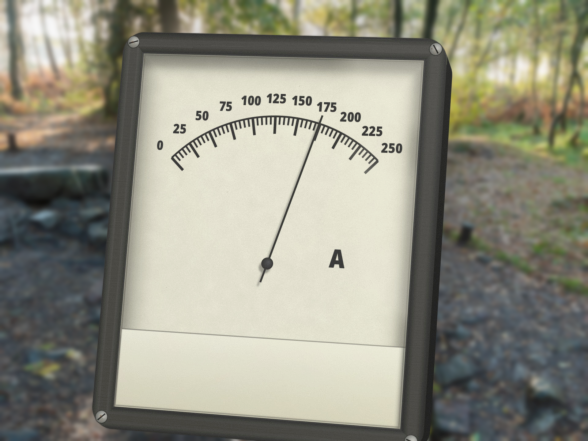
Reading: **175** A
